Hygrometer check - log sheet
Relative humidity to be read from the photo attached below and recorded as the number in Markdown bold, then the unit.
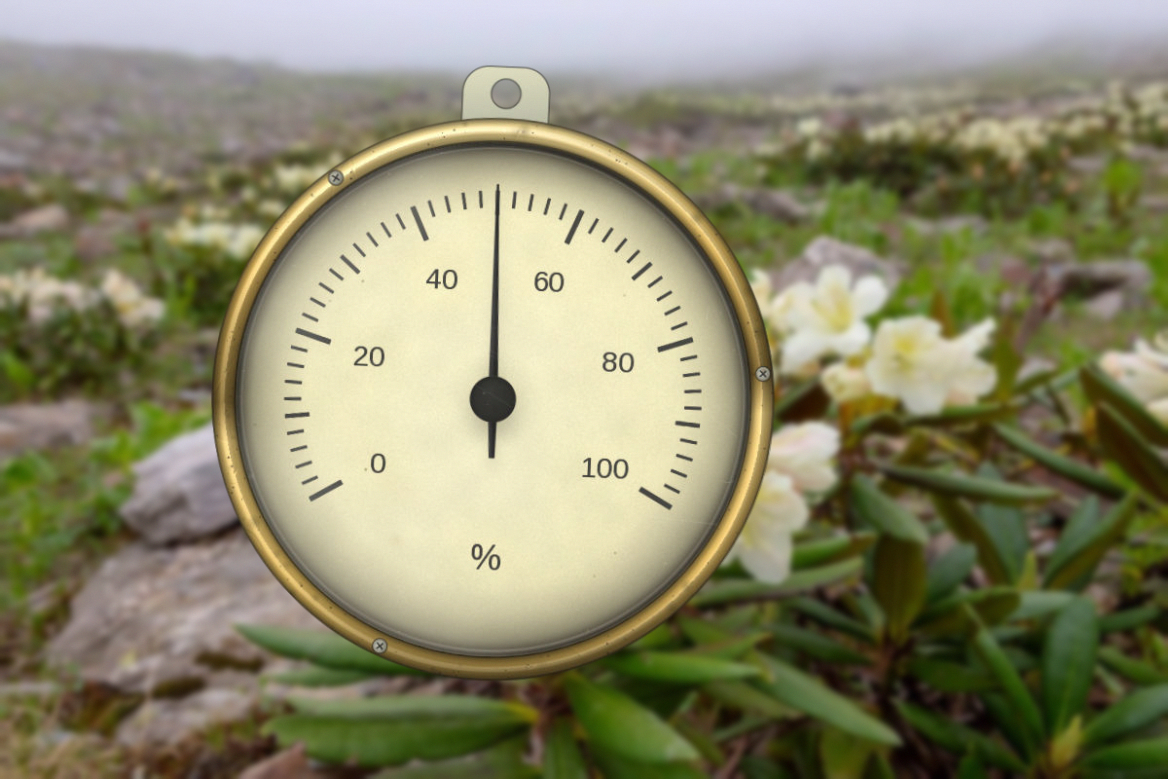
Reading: **50** %
